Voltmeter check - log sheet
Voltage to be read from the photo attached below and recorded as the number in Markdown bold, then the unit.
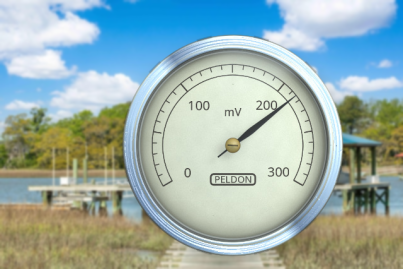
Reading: **215** mV
